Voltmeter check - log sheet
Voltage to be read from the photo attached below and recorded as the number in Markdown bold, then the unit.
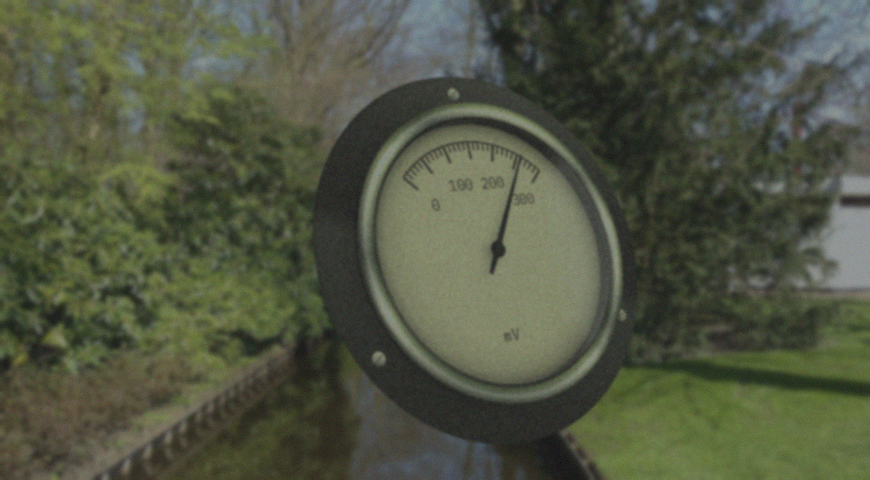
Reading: **250** mV
